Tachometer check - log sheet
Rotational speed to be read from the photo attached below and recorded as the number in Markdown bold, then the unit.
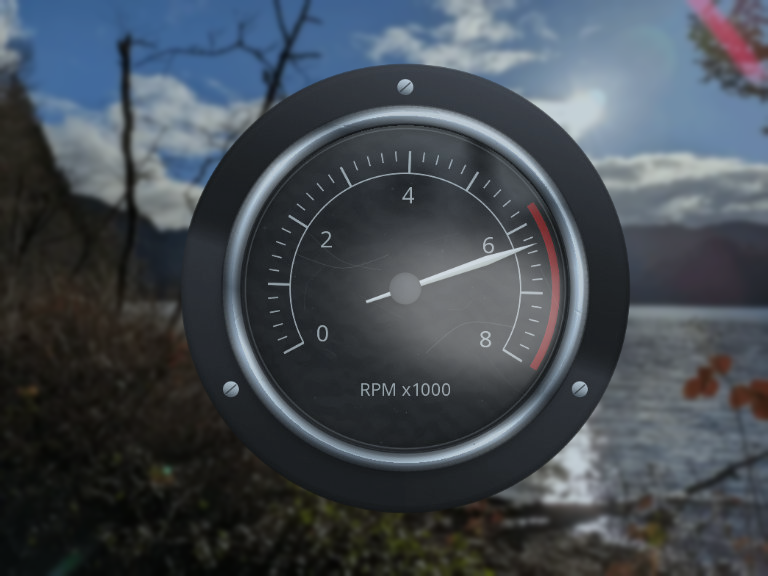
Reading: **6300** rpm
